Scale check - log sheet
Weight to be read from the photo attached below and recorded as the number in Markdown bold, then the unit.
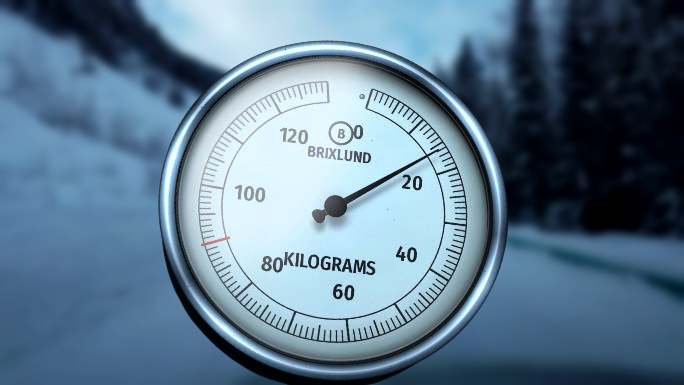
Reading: **16** kg
